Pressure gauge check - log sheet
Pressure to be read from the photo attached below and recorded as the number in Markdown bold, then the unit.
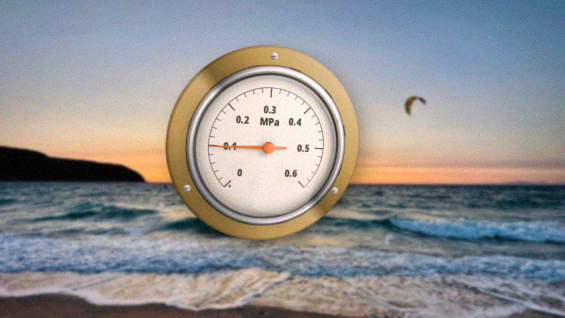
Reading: **0.1** MPa
